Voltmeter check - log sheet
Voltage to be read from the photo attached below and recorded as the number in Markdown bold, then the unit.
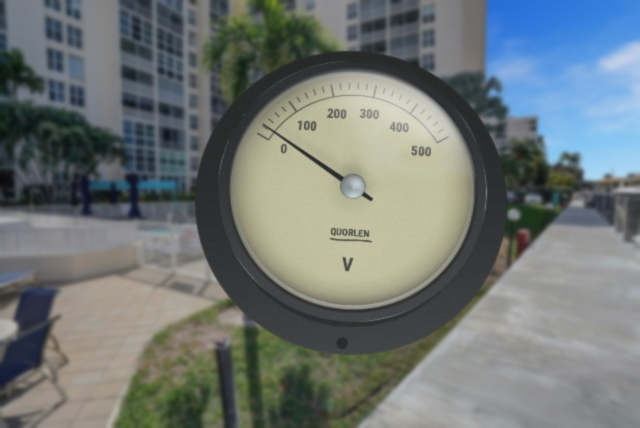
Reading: **20** V
